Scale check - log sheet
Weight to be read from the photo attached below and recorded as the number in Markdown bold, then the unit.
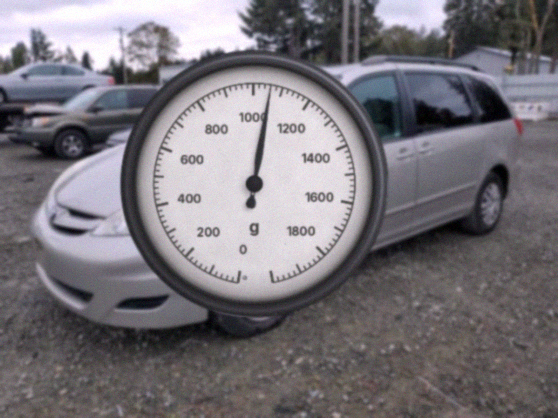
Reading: **1060** g
